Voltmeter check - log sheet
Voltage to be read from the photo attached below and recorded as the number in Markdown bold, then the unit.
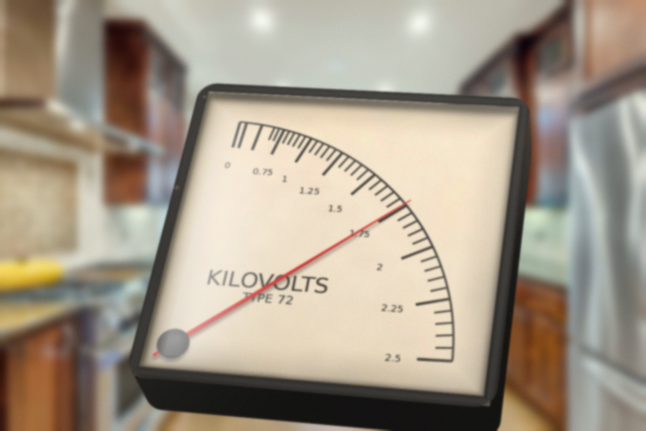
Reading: **1.75** kV
